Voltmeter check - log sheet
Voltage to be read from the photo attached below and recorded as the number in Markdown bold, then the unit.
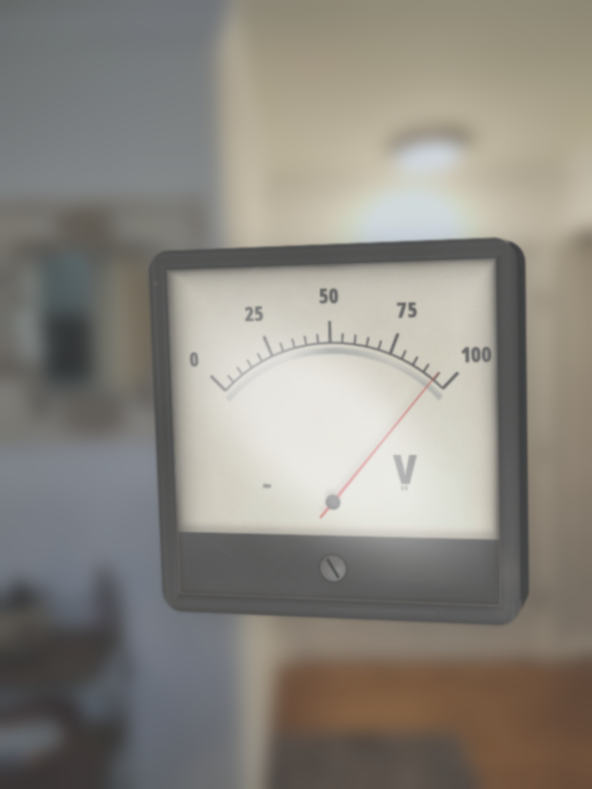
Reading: **95** V
